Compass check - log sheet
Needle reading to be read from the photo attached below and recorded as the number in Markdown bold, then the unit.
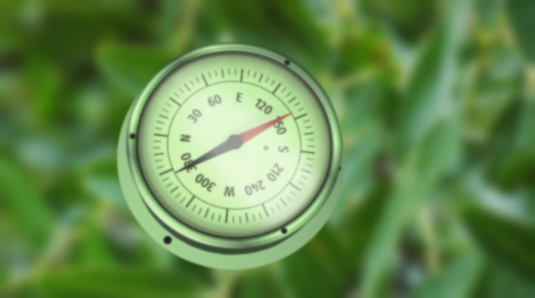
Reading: **145** °
